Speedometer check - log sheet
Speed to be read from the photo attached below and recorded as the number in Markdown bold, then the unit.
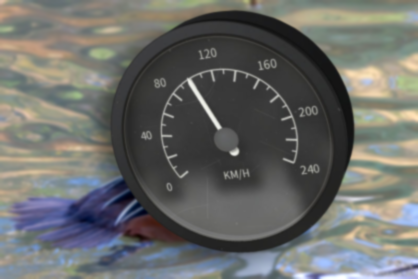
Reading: **100** km/h
